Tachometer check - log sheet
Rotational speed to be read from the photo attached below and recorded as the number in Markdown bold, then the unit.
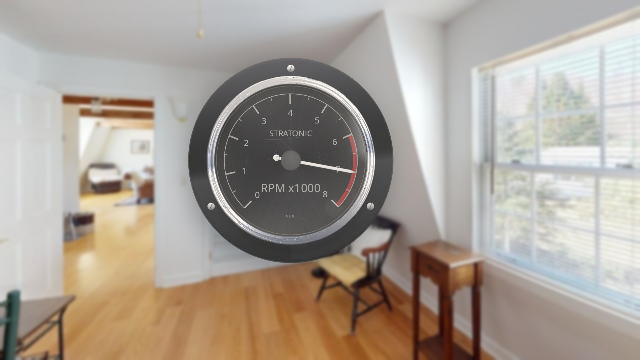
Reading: **7000** rpm
